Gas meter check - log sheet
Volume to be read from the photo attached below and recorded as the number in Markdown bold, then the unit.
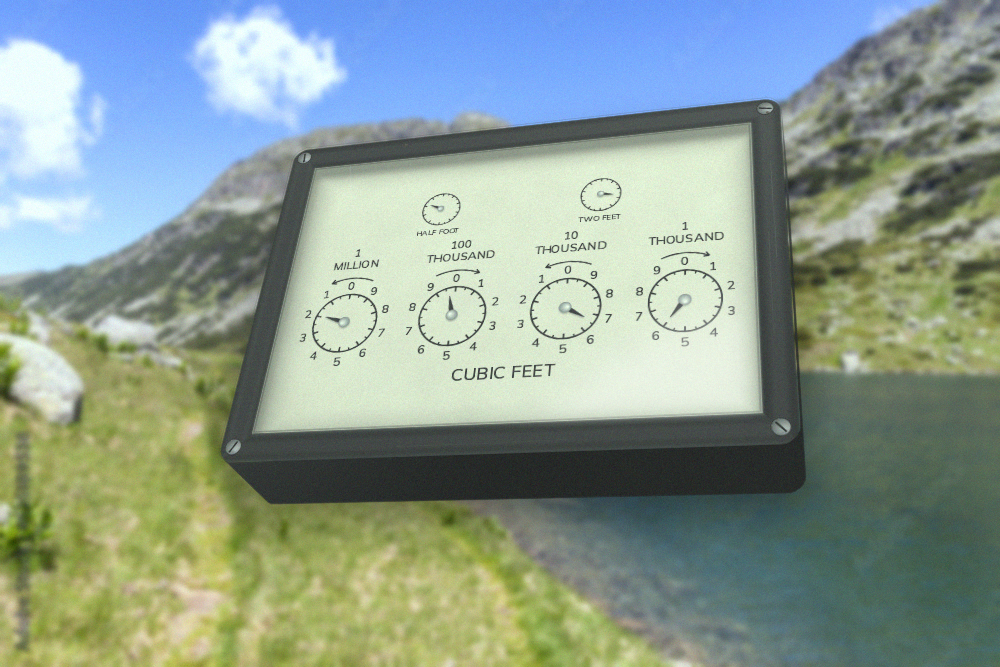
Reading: **196600** ft³
